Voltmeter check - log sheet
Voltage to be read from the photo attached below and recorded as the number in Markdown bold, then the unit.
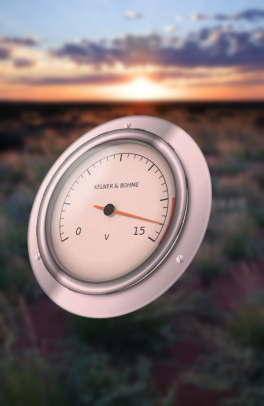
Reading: **14** V
